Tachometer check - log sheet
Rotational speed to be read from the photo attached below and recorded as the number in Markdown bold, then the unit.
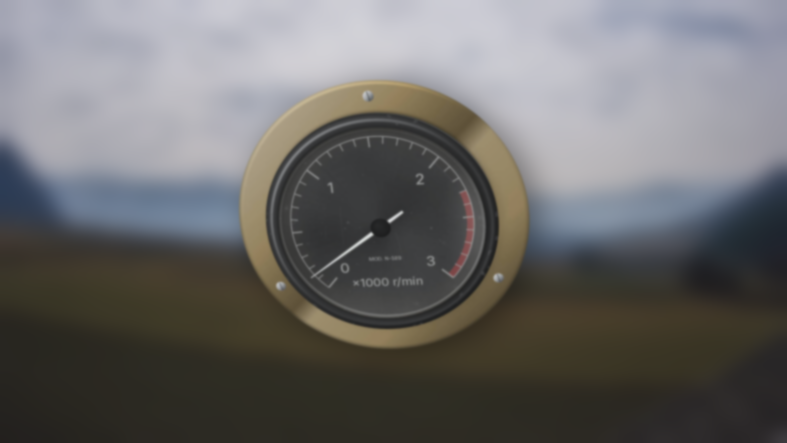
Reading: **150** rpm
